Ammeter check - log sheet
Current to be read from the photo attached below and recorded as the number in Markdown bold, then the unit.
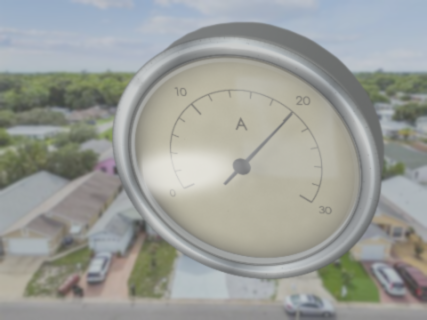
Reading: **20** A
